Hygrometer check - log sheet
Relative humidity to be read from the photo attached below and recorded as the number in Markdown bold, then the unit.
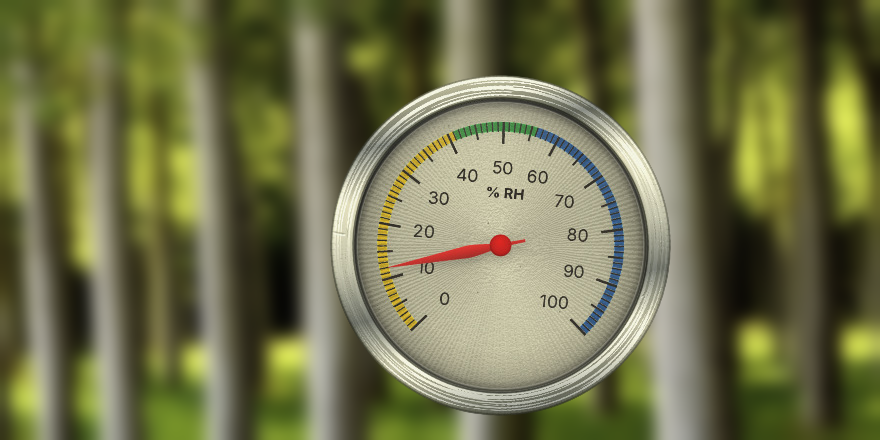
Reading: **12** %
